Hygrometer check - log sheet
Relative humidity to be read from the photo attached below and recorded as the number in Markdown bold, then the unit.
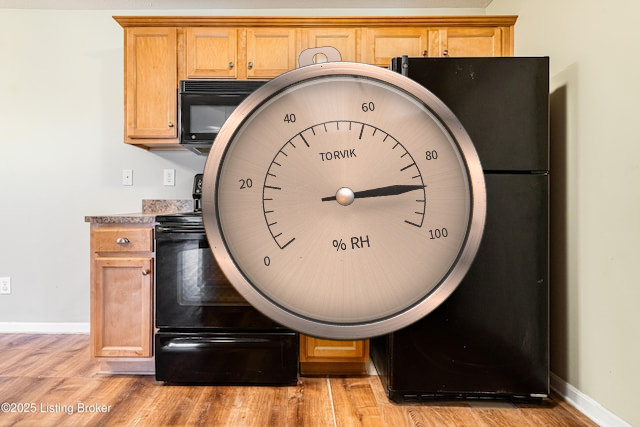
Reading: **88** %
